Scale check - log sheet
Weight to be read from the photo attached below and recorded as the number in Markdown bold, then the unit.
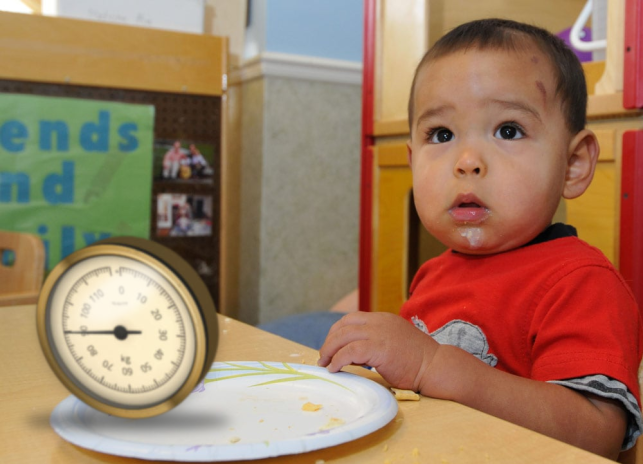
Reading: **90** kg
